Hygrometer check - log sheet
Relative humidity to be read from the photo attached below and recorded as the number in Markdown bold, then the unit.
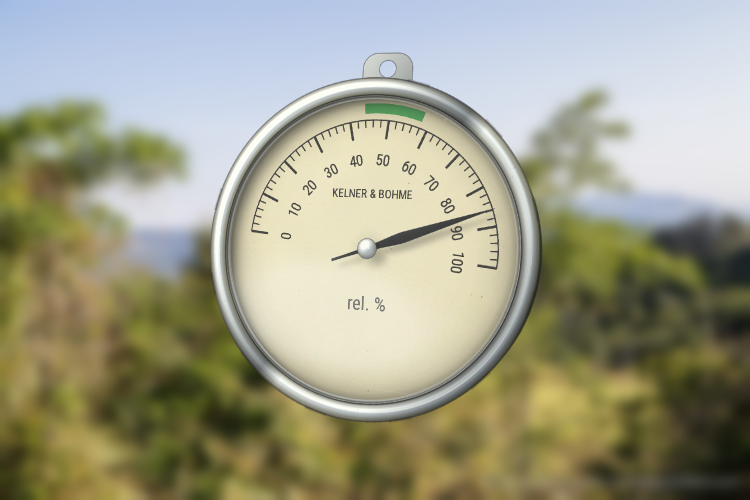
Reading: **86** %
